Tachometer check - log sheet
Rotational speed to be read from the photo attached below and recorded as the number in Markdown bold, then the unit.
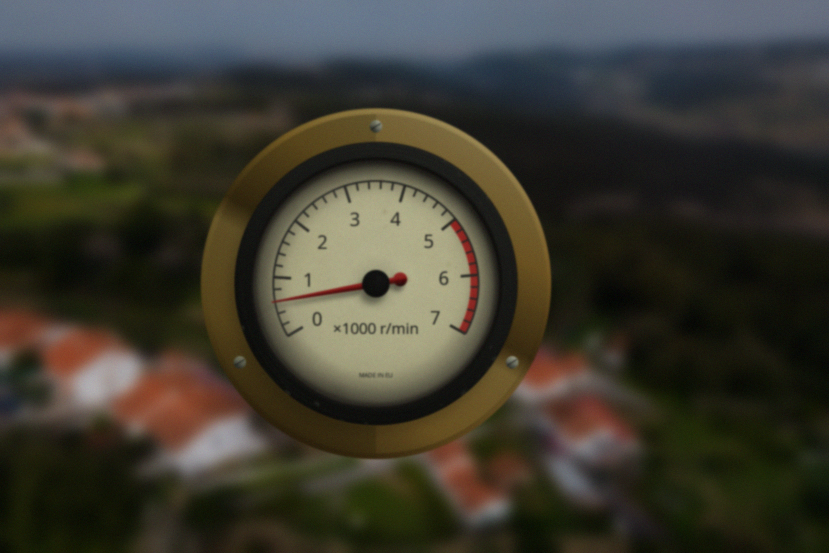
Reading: **600** rpm
